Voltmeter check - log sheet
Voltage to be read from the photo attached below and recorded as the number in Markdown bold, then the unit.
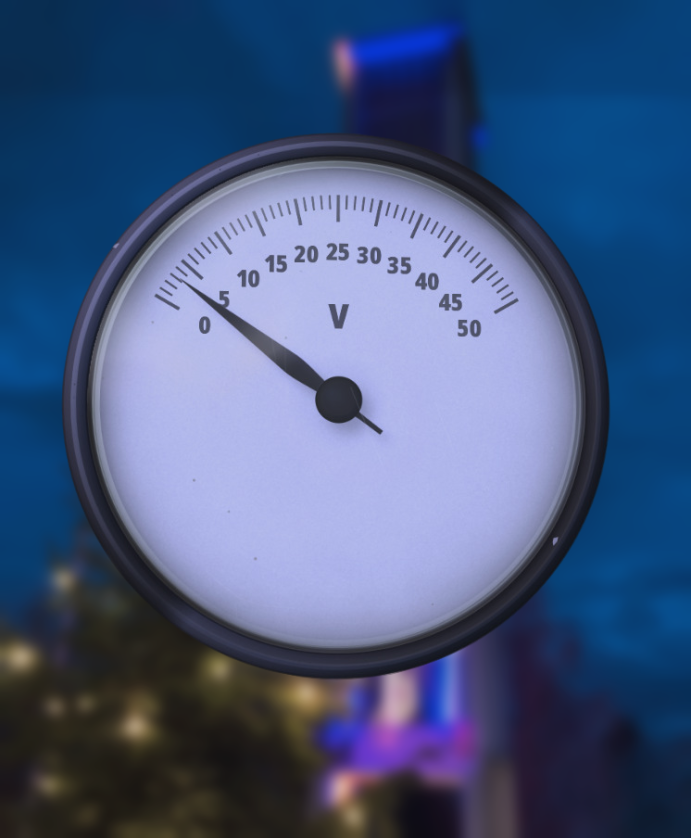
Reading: **3** V
